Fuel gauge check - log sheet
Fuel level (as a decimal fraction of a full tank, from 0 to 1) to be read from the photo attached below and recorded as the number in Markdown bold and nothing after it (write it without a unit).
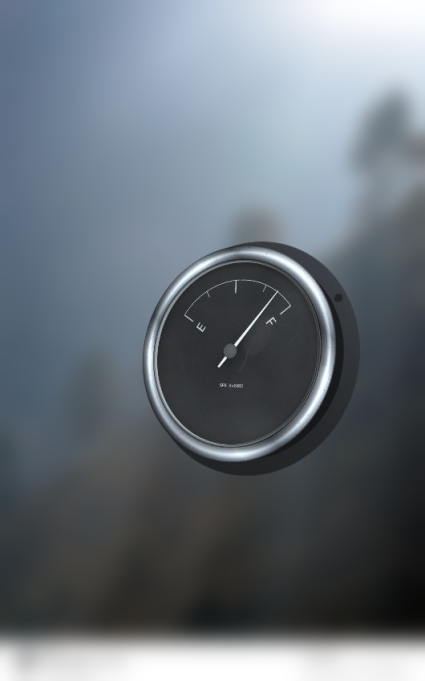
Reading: **0.875**
